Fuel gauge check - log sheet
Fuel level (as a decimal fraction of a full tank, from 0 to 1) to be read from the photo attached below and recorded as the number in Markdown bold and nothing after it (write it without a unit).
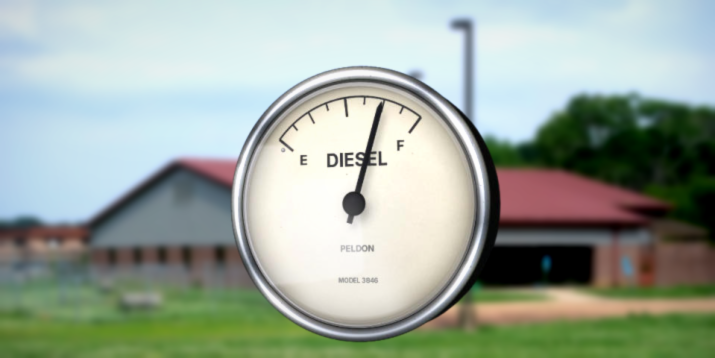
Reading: **0.75**
